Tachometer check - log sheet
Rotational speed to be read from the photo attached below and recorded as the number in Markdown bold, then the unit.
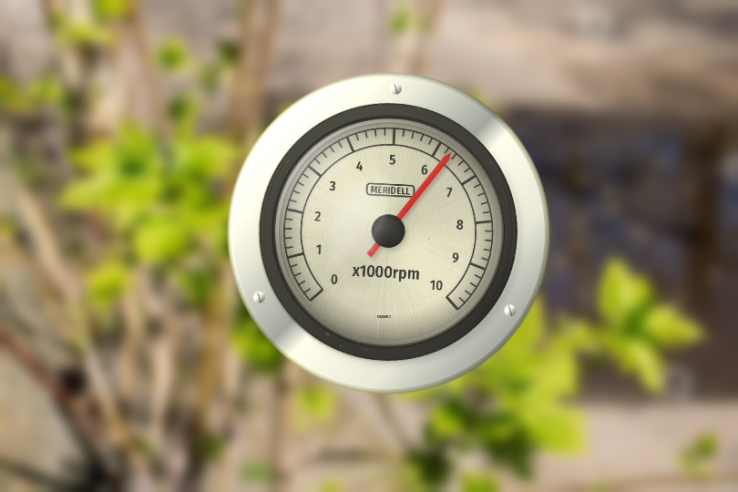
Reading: **6300** rpm
